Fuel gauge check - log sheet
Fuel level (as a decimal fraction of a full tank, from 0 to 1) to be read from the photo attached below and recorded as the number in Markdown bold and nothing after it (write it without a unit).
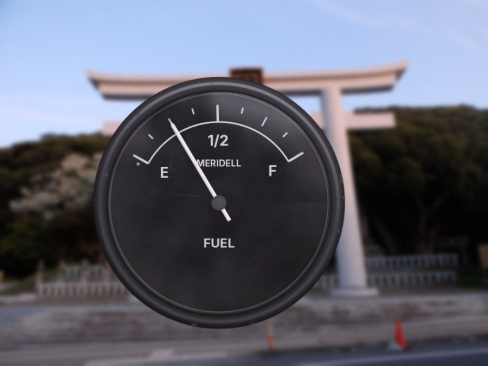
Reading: **0.25**
